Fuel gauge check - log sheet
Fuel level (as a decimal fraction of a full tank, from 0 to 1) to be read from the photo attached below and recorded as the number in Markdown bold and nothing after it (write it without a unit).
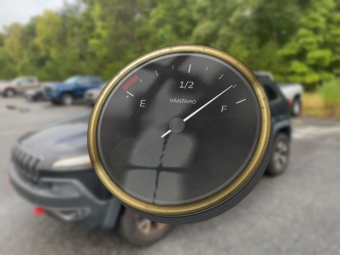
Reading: **0.875**
